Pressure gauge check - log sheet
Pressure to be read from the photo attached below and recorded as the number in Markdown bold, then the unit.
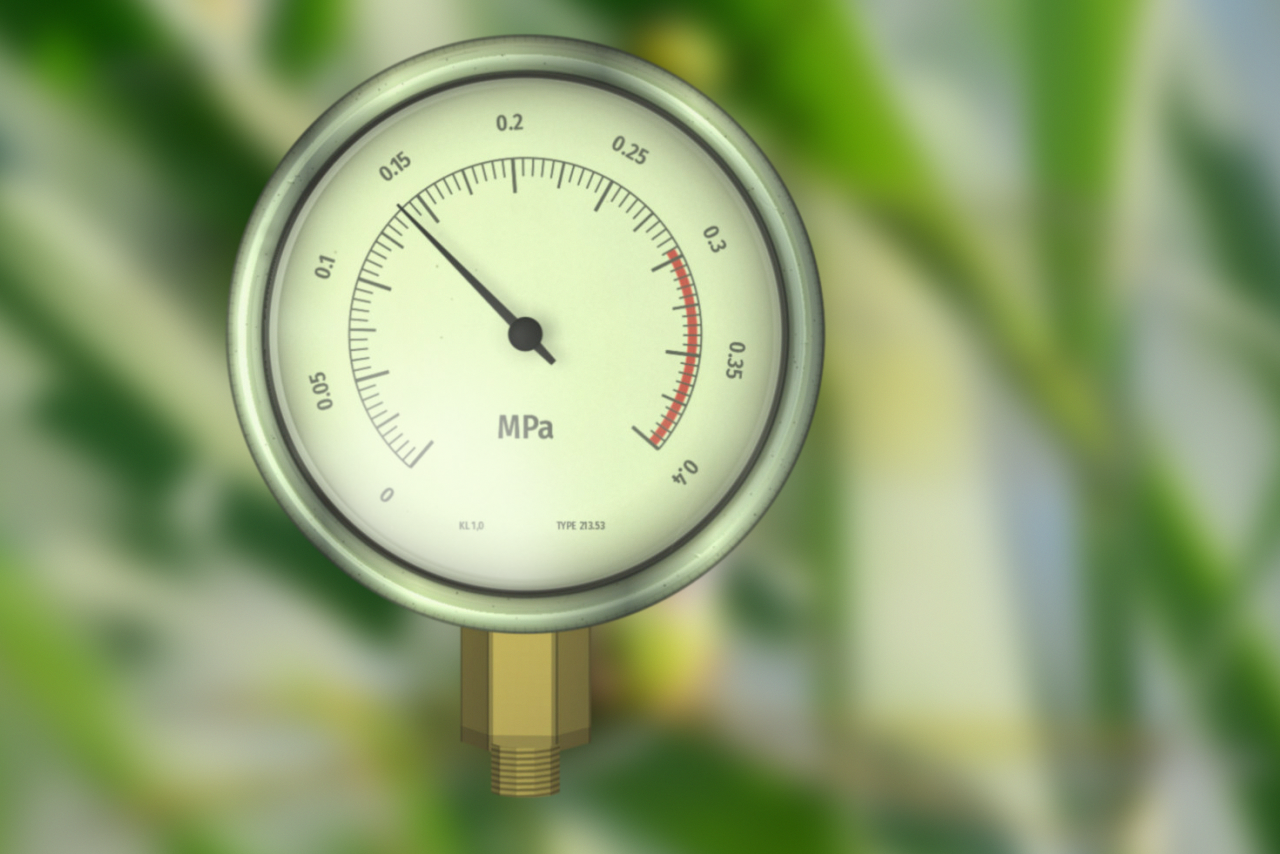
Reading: **0.14** MPa
